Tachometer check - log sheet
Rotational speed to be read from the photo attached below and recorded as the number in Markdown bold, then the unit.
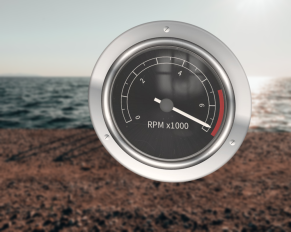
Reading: **6750** rpm
